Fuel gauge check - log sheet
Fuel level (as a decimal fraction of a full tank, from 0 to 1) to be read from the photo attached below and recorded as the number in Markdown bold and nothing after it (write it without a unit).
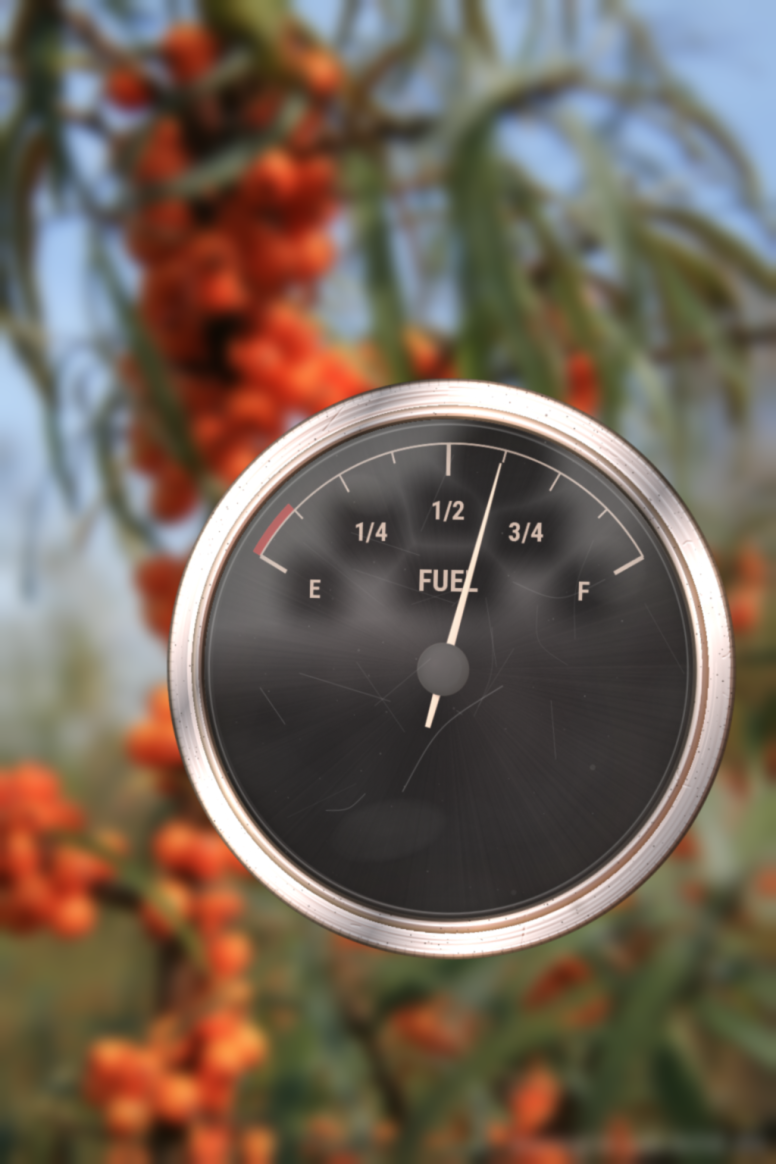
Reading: **0.625**
